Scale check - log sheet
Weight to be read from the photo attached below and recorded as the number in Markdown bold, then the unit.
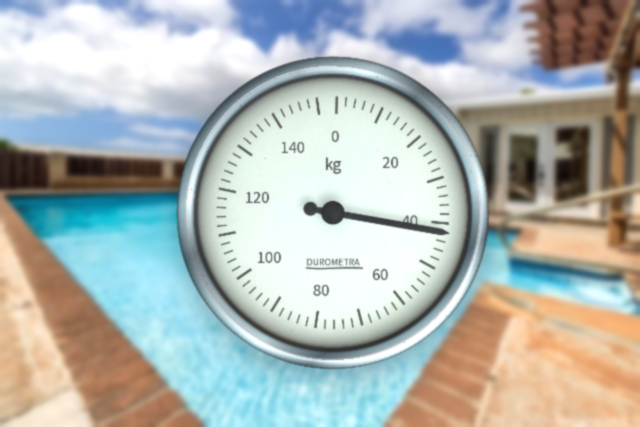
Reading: **42** kg
